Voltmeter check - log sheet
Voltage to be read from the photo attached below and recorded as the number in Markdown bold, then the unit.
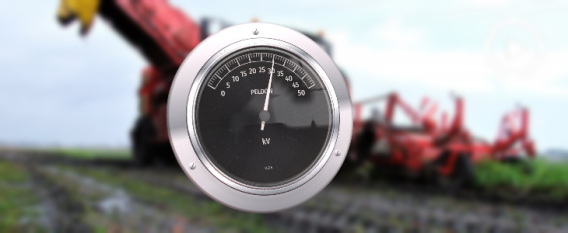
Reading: **30** kV
